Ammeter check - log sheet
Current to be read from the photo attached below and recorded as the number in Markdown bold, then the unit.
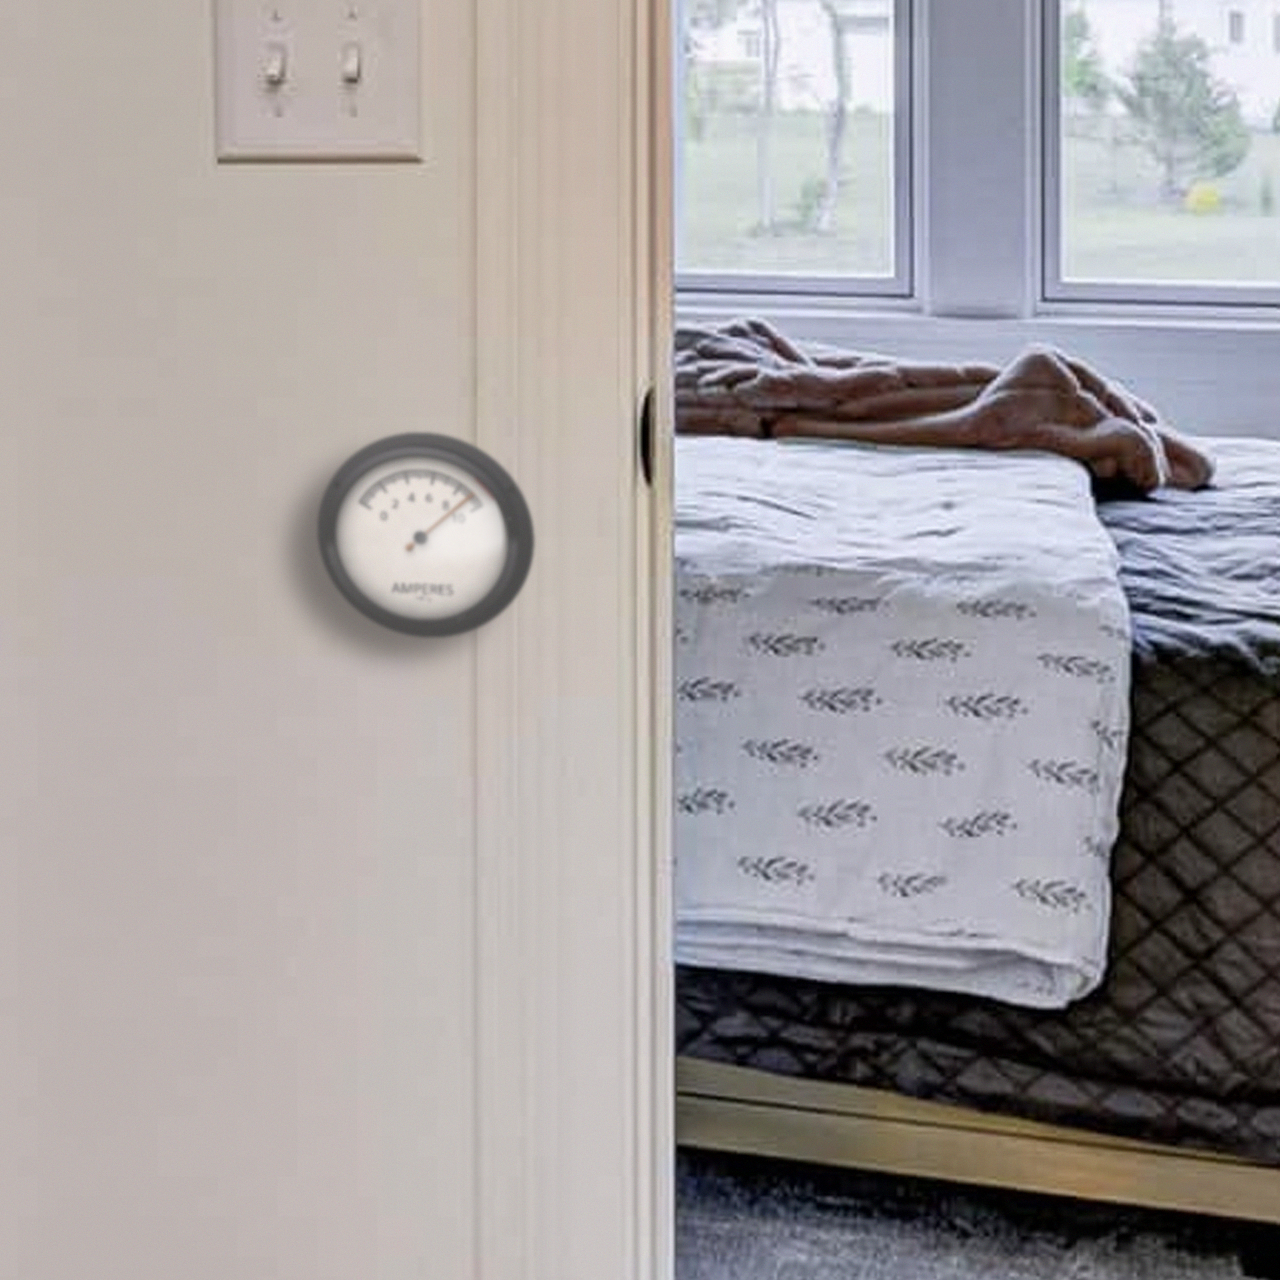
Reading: **9** A
